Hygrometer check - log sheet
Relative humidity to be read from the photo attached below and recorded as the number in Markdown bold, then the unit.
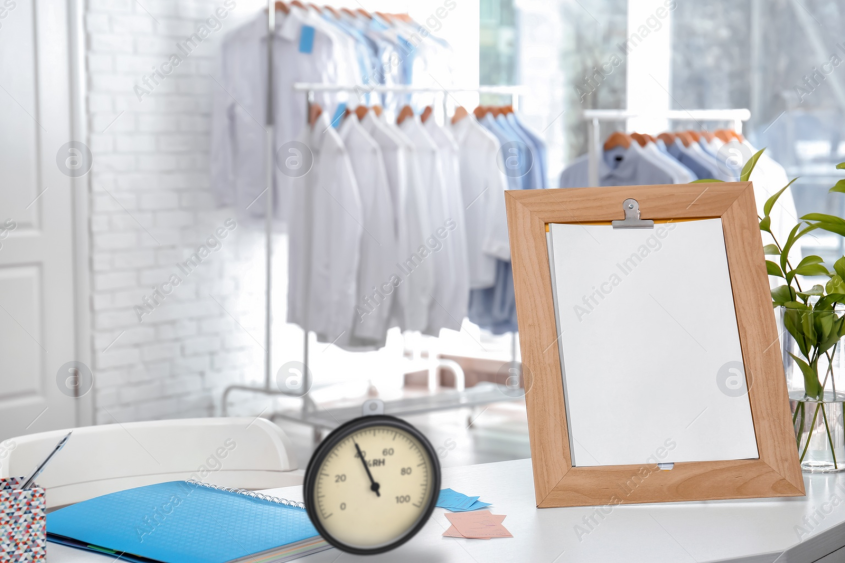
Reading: **40** %
